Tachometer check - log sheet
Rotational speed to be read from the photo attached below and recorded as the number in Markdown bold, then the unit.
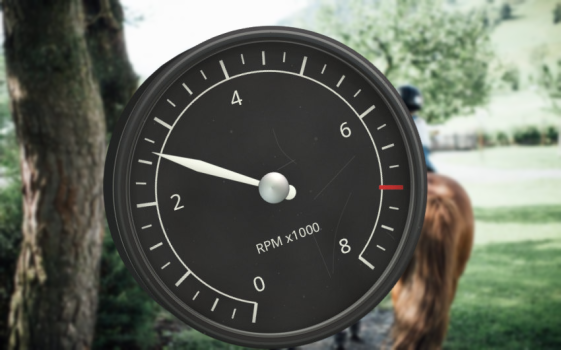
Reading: **2625** rpm
